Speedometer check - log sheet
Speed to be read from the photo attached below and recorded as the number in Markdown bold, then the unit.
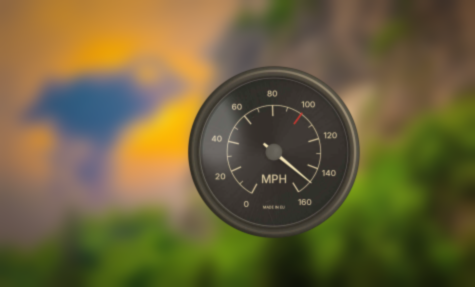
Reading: **150** mph
